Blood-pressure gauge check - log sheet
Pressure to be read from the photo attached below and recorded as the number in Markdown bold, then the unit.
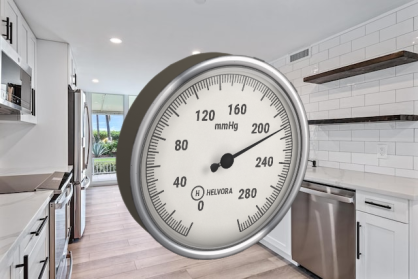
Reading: **210** mmHg
